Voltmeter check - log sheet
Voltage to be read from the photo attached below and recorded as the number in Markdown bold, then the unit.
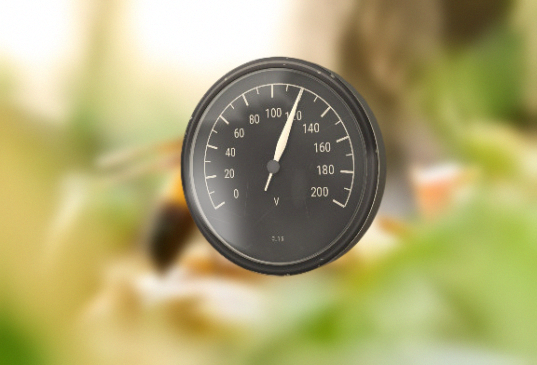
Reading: **120** V
